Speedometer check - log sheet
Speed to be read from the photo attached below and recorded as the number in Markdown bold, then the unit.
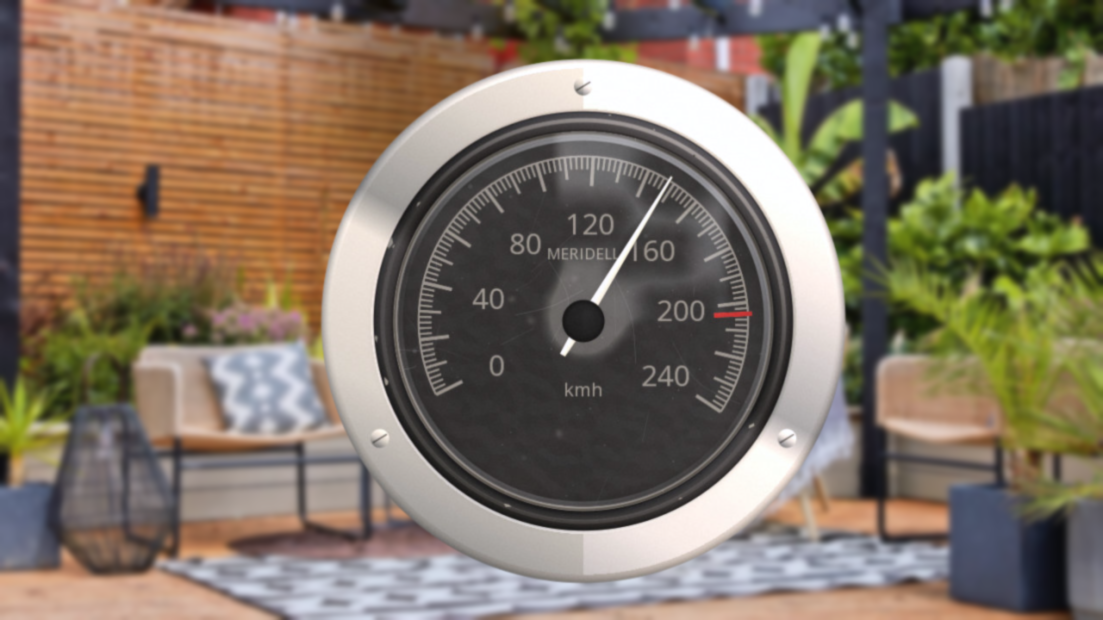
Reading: **148** km/h
